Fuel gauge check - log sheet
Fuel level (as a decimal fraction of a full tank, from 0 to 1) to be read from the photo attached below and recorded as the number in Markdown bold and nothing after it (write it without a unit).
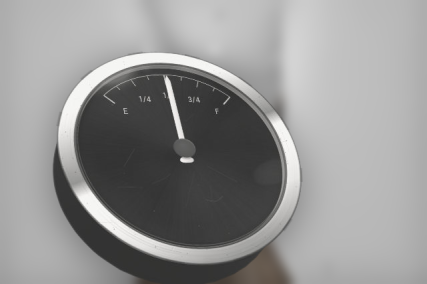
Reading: **0.5**
